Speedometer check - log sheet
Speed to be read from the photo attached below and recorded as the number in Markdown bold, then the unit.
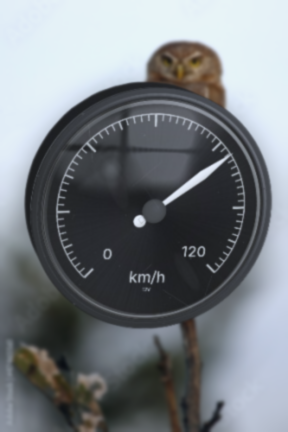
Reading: **84** km/h
